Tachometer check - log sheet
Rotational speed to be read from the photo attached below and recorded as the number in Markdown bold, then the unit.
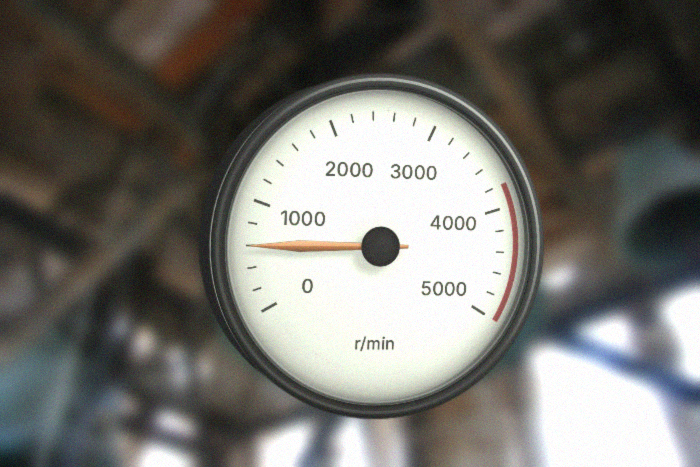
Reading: **600** rpm
